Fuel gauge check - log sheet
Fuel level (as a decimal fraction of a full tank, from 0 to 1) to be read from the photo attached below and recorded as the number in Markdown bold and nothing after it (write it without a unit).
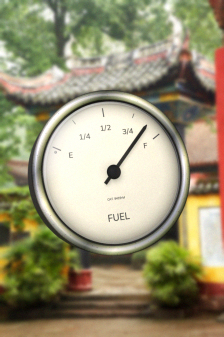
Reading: **0.875**
